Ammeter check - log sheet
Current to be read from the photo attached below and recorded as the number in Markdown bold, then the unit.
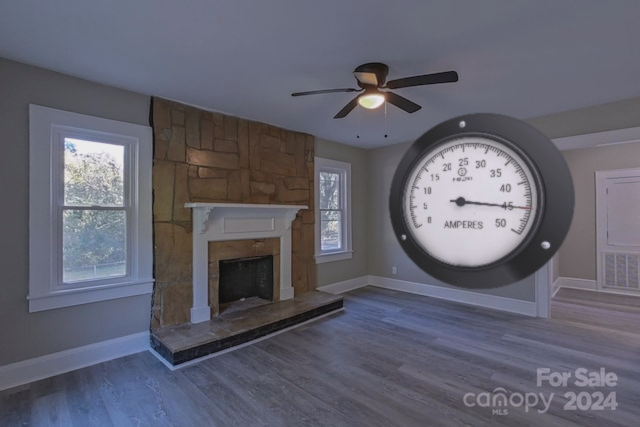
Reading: **45** A
